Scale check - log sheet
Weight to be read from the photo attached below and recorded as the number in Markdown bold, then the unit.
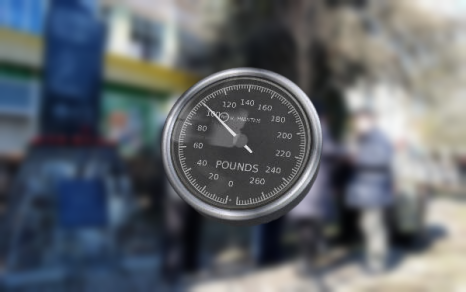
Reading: **100** lb
